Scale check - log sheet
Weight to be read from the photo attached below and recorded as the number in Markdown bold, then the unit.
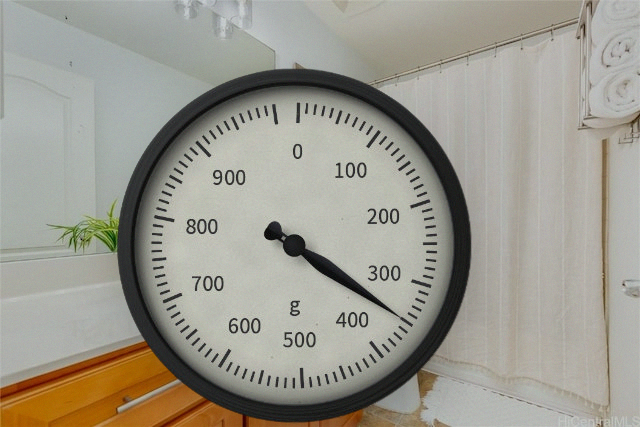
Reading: **350** g
